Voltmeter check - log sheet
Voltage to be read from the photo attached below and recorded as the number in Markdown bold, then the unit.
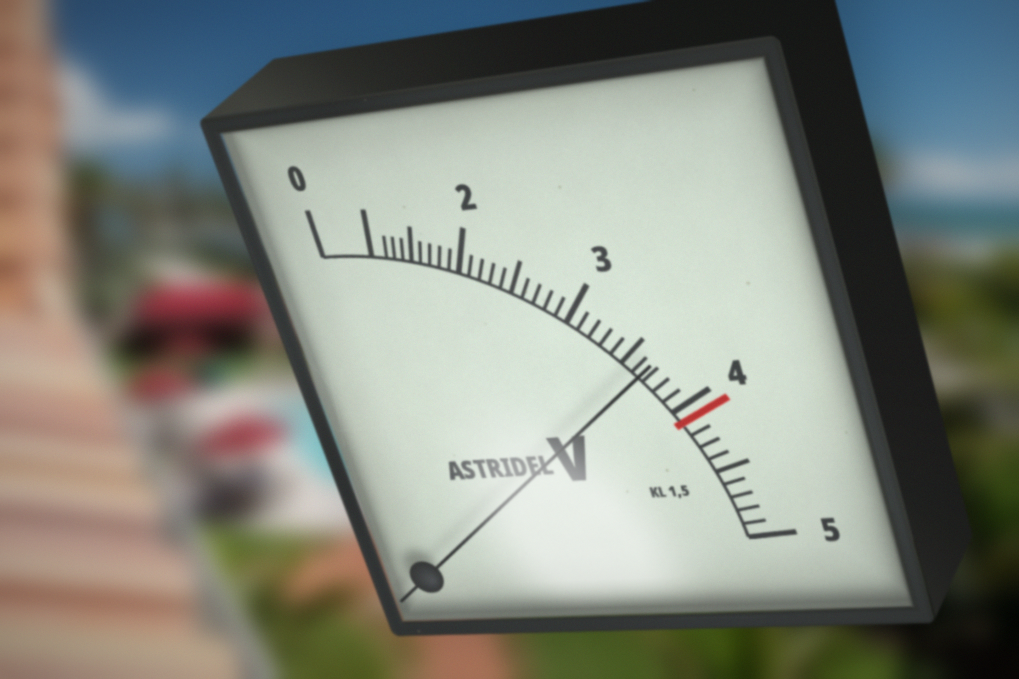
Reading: **3.65** V
